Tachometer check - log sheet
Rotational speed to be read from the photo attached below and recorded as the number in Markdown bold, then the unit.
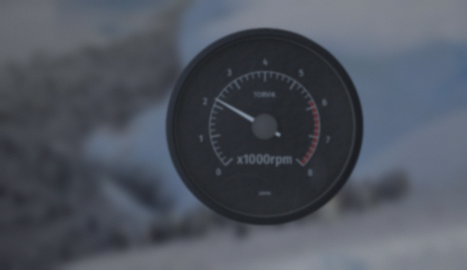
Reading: **2200** rpm
